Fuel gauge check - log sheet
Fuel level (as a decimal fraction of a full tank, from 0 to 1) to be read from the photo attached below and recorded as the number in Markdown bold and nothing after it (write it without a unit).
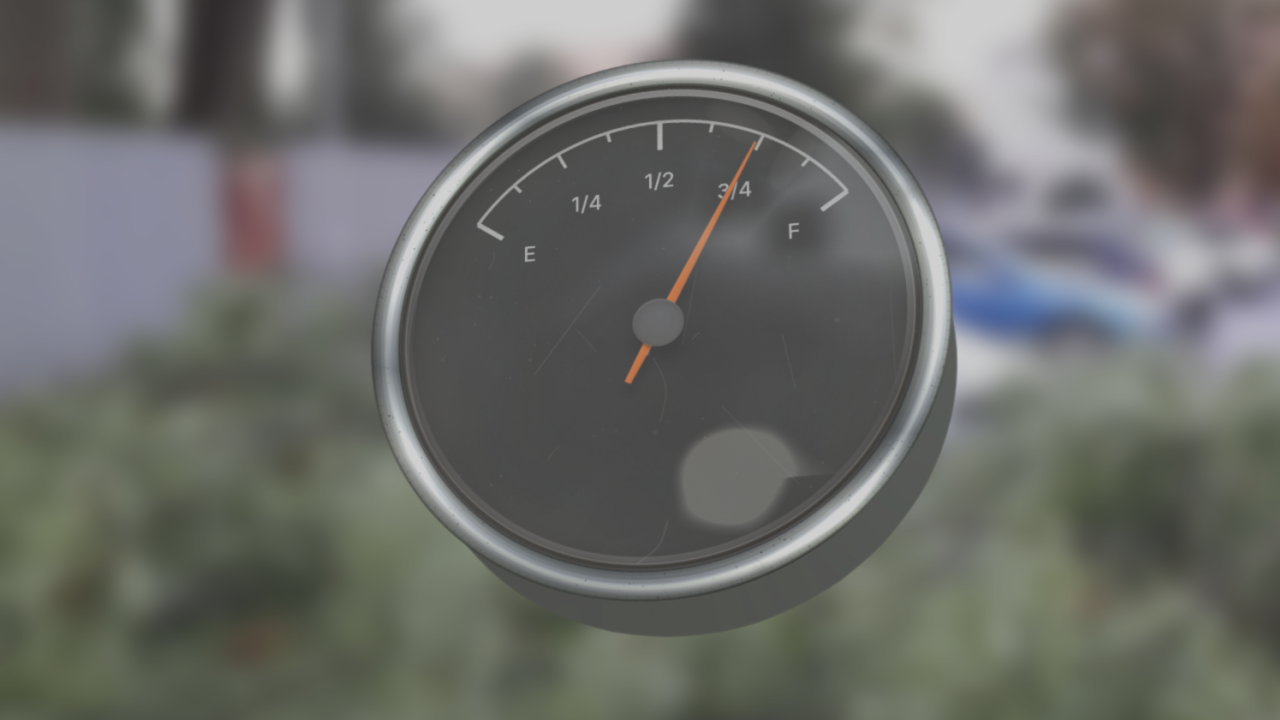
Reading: **0.75**
